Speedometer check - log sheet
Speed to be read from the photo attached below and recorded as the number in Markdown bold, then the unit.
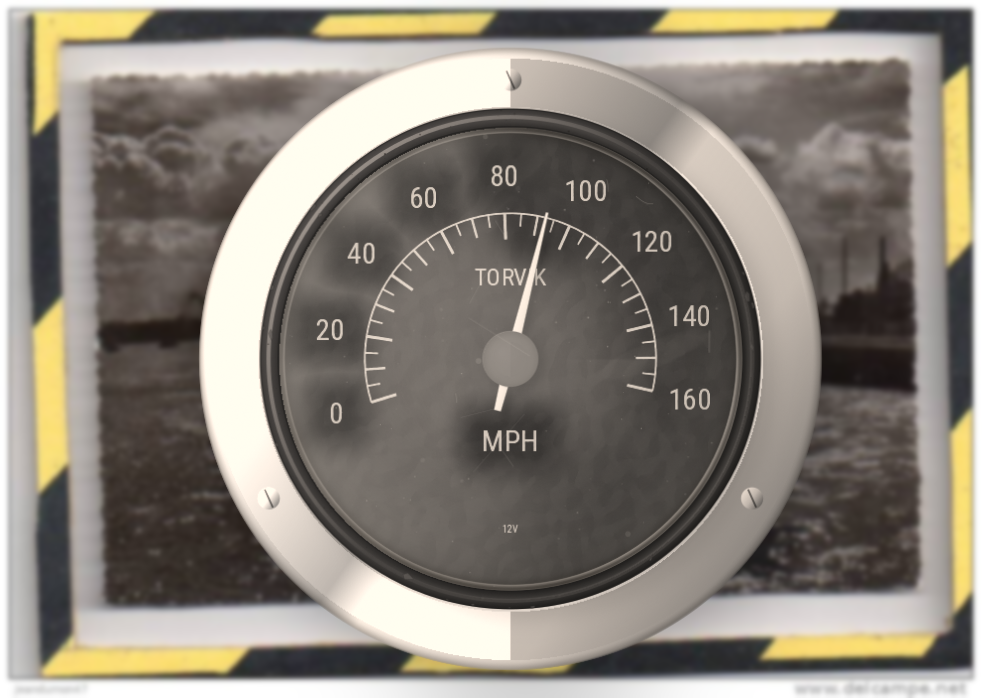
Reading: **92.5** mph
